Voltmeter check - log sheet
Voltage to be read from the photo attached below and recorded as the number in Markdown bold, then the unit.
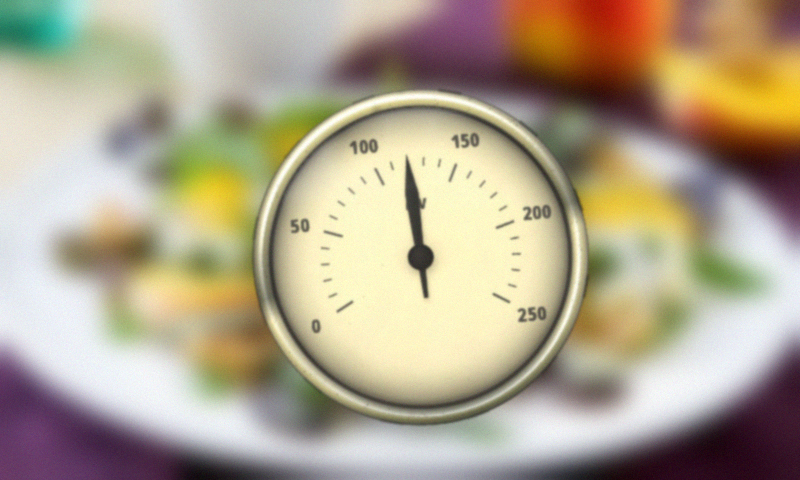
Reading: **120** mV
